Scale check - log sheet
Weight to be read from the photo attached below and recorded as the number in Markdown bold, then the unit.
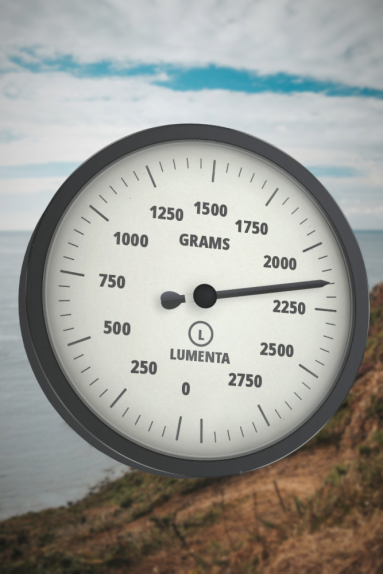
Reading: **2150** g
